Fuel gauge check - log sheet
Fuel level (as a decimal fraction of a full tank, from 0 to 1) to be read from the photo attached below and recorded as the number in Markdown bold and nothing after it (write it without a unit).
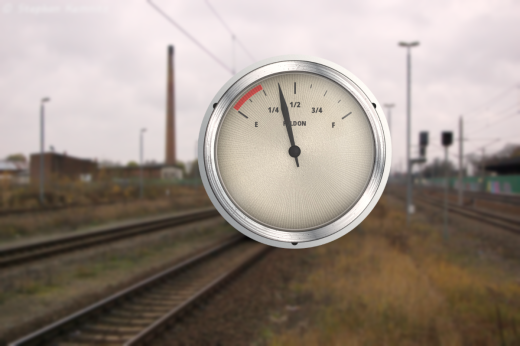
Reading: **0.375**
